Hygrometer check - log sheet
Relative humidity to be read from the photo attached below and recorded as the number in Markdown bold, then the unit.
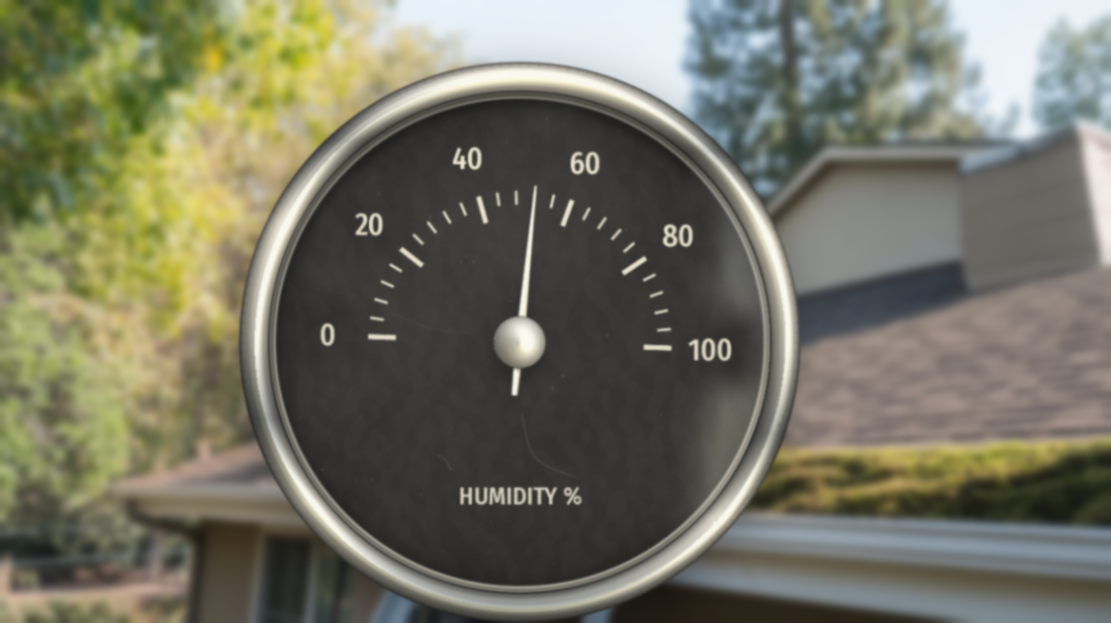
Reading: **52** %
